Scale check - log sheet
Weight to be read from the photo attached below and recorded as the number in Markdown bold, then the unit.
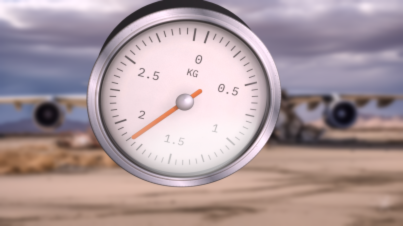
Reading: **1.85** kg
